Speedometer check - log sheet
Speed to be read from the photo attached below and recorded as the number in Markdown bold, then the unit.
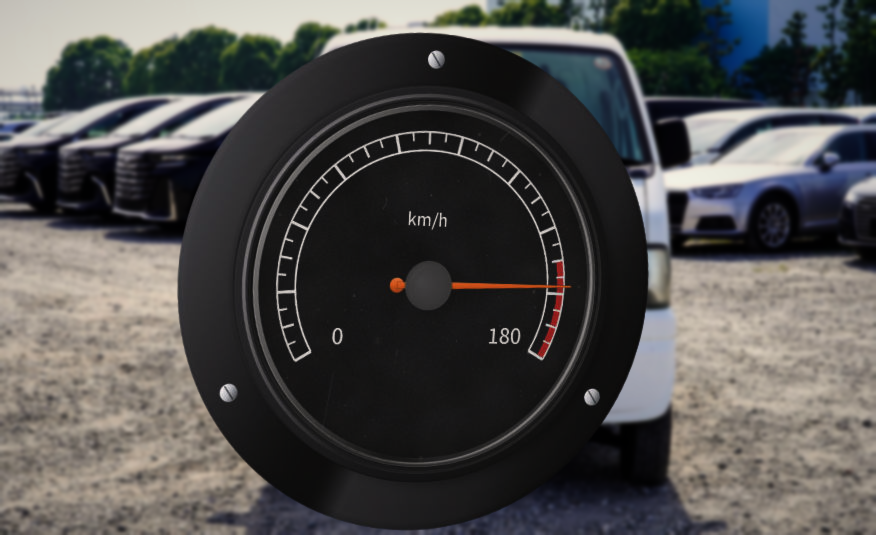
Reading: **157.5** km/h
